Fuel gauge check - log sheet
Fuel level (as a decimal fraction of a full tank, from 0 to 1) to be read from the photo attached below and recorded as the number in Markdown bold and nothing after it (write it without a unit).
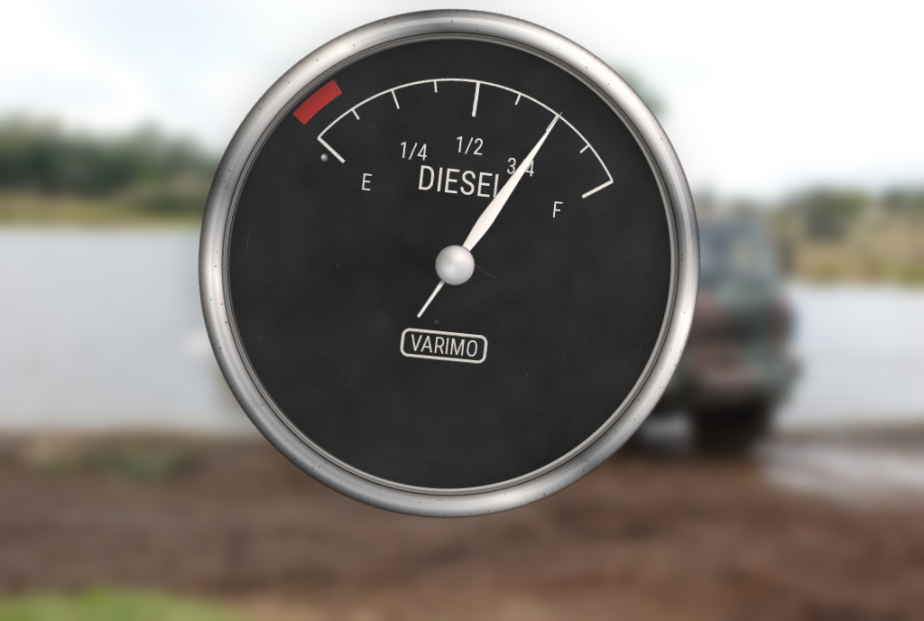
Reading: **0.75**
